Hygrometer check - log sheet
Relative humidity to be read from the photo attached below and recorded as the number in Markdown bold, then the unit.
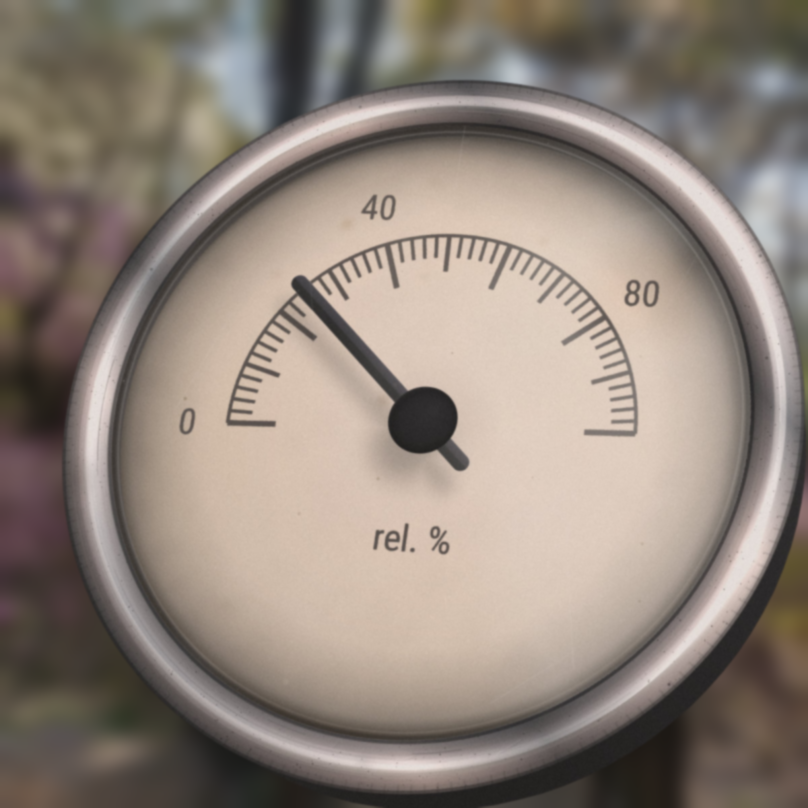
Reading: **25** %
